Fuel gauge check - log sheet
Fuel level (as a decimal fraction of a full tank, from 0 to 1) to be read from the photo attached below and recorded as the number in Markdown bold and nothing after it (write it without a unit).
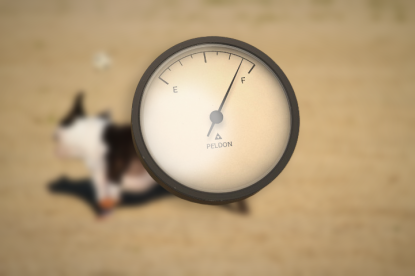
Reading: **0.875**
